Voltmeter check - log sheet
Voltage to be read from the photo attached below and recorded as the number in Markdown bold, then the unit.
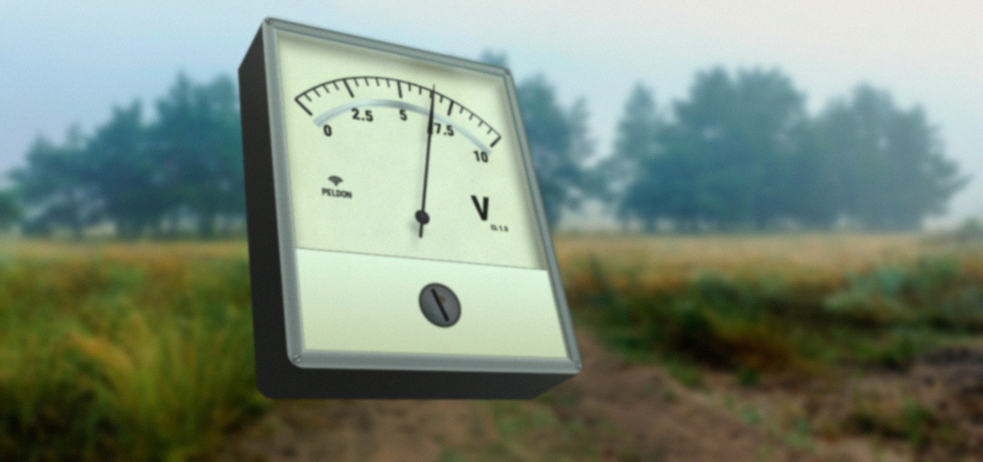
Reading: **6.5** V
